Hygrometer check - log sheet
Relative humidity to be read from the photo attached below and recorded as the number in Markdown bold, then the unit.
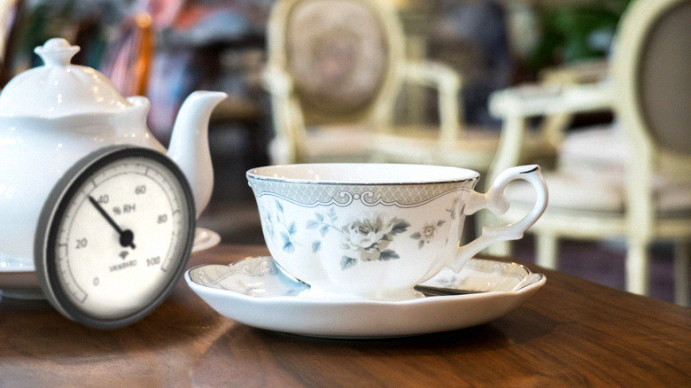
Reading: **36** %
